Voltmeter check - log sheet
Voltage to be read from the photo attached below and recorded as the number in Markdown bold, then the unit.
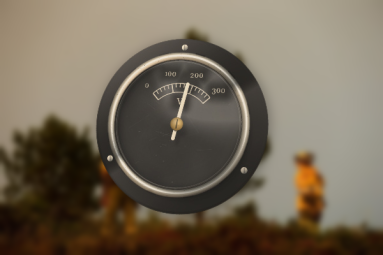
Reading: **180** V
